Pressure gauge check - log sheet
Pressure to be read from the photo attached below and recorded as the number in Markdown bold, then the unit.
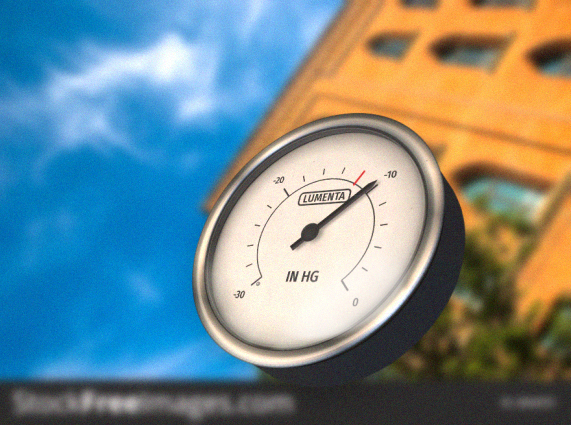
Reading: **-10** inHg
